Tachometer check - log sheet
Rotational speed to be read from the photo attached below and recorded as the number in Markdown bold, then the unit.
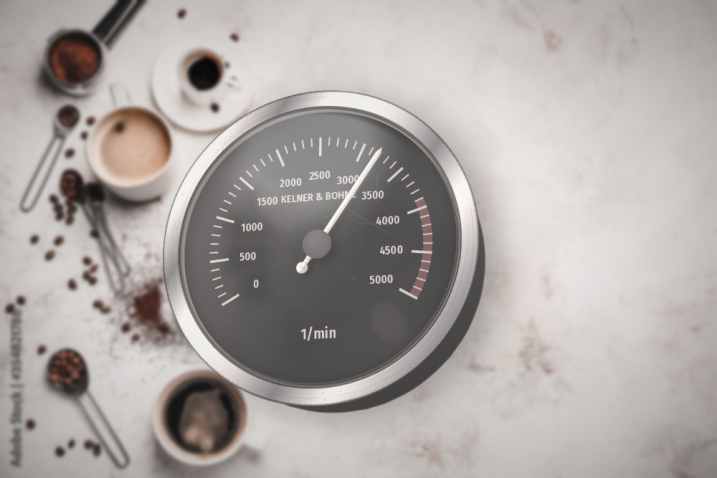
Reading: **3200** rpm
